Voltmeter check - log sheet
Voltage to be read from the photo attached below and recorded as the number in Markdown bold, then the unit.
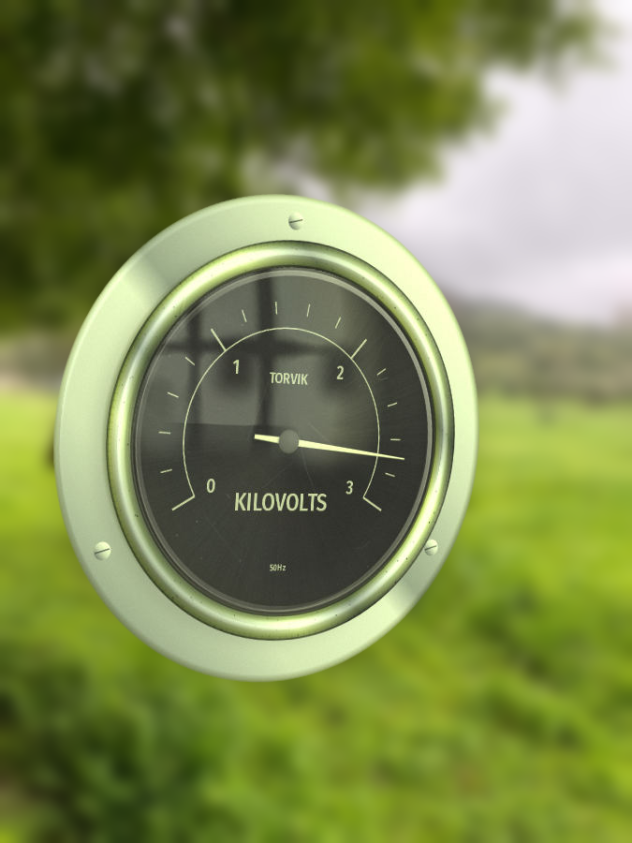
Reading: **2.7** kV
